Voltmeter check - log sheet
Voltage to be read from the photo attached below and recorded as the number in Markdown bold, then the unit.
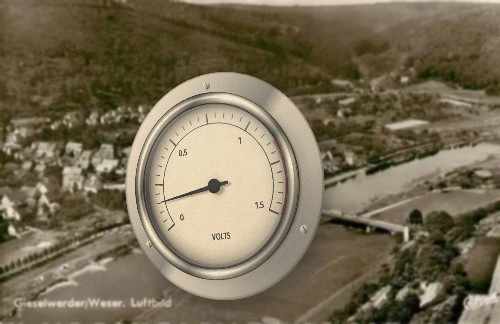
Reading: **0.15** V
